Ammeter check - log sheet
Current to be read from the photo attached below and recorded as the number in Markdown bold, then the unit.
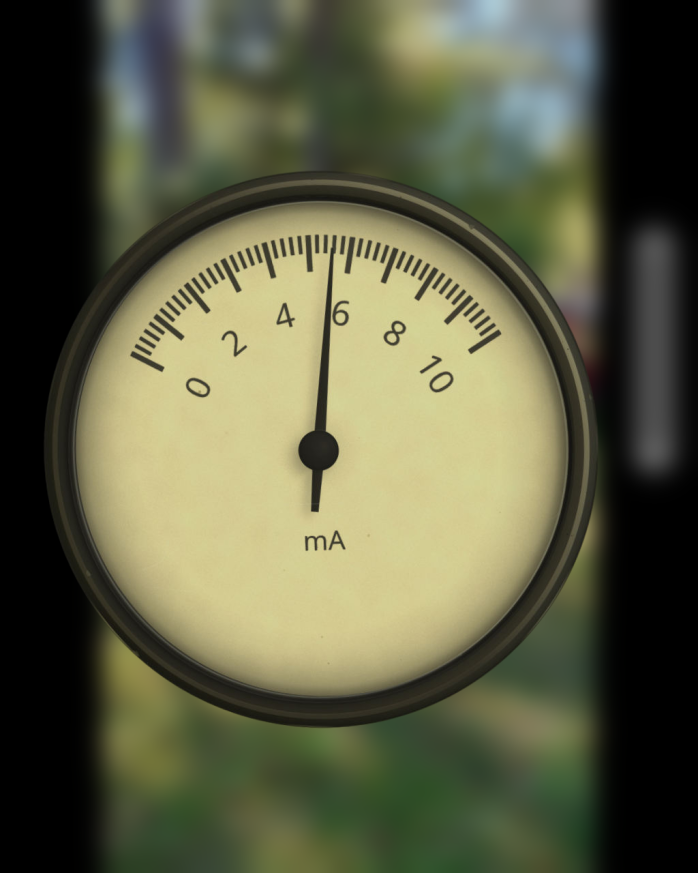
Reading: **5.6** mA
